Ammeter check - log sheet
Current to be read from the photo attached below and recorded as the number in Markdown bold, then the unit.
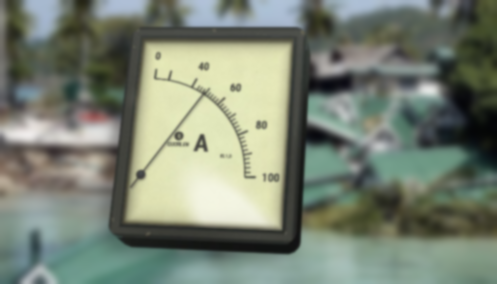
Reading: **50** A
